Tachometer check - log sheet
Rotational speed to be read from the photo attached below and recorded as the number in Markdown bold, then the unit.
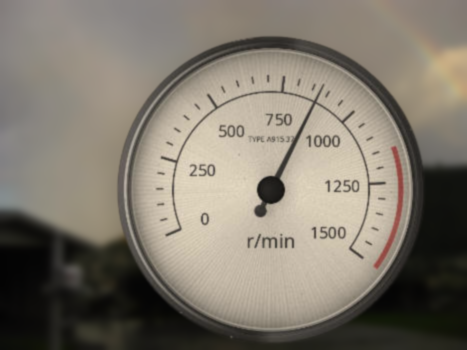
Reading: **875** rpm
